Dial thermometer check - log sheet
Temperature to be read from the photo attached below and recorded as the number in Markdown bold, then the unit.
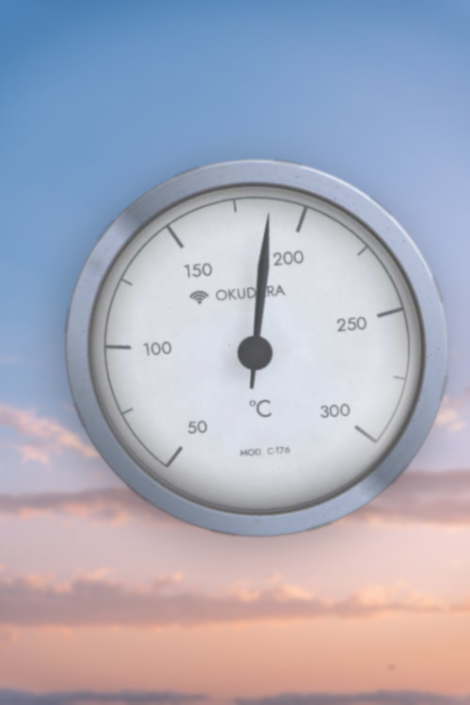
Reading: **187.5** °C
